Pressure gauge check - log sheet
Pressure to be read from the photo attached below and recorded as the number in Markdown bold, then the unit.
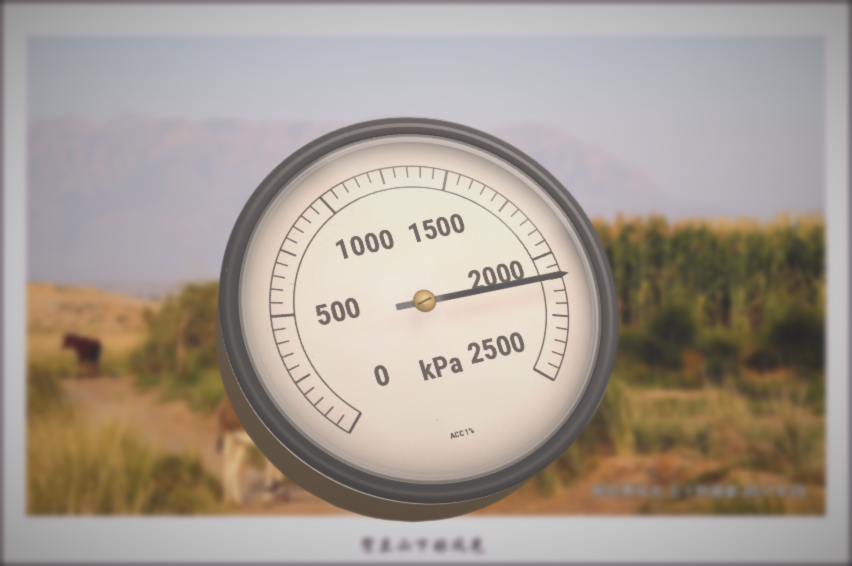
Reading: **2100** kPa
